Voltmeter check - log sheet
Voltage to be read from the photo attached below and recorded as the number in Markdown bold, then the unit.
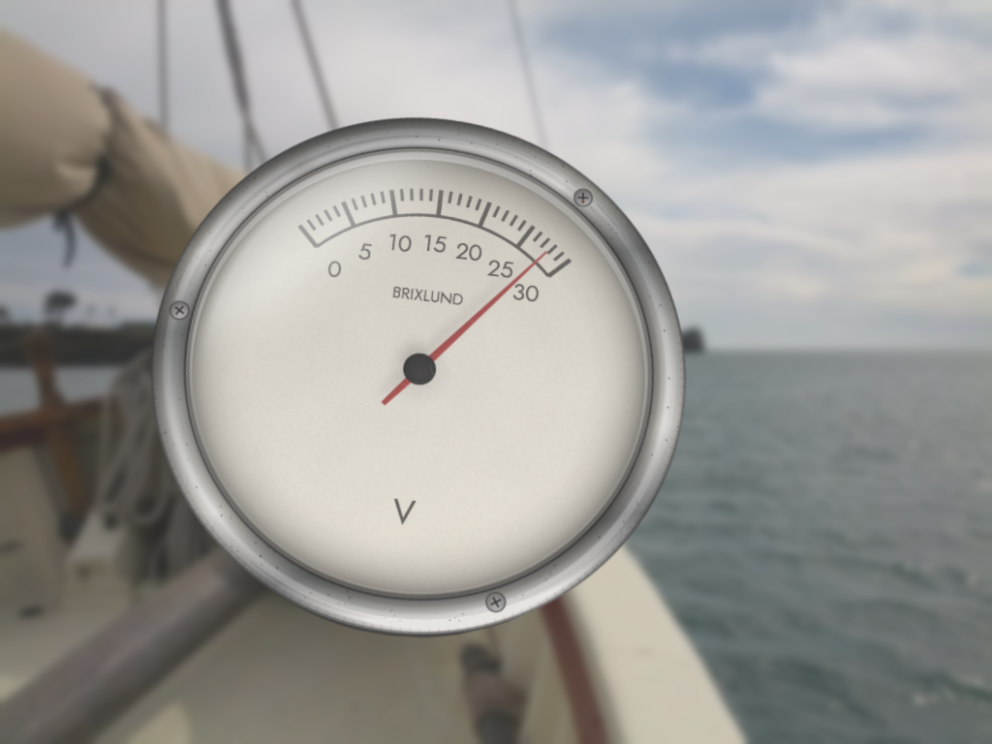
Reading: **28** V
